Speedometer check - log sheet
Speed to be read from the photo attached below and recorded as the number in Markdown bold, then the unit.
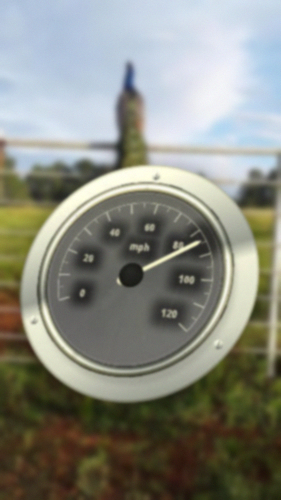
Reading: **85** mph
